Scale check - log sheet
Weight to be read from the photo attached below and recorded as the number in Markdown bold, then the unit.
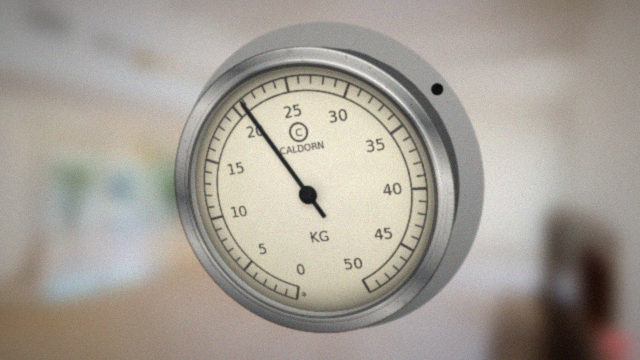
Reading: **21** kg
